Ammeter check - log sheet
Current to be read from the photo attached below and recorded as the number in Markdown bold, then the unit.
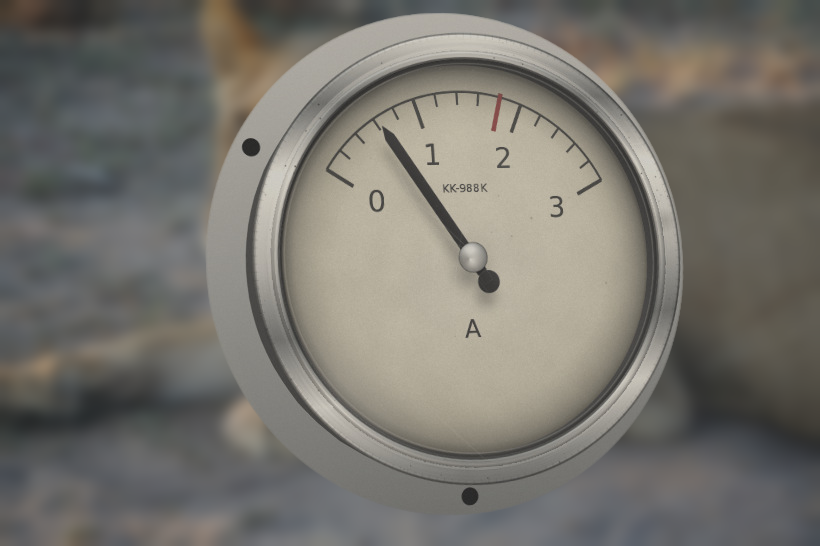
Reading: **0.6** A
